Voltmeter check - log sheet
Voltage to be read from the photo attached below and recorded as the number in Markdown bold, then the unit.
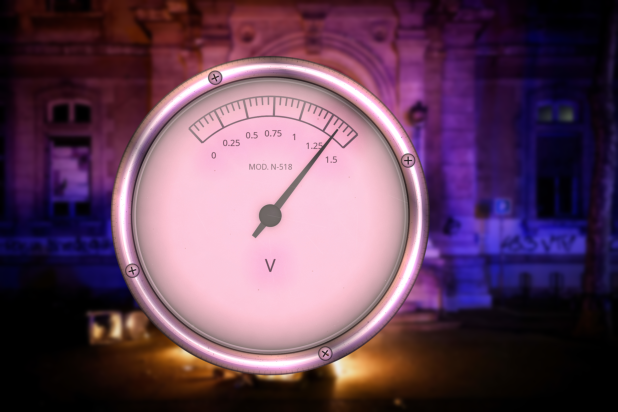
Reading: **1.35** V
